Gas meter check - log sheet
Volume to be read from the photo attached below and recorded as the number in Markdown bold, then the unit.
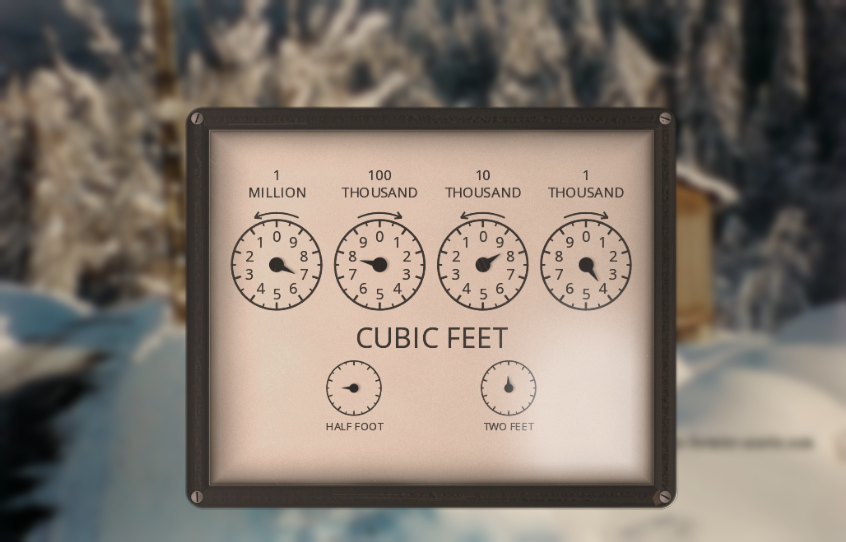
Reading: **678400** ft³
